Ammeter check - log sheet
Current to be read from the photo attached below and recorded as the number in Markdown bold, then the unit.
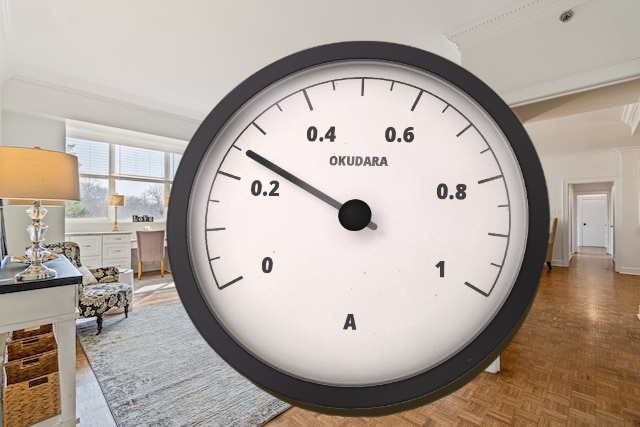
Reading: **0.25** A
